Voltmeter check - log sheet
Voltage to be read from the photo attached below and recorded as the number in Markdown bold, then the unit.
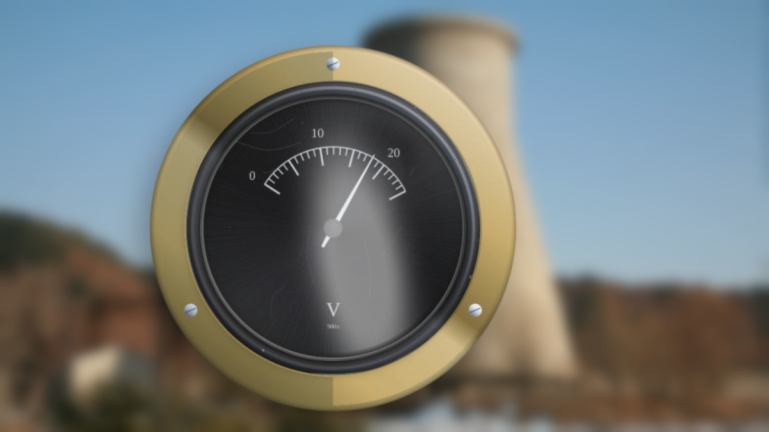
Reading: **18** V
